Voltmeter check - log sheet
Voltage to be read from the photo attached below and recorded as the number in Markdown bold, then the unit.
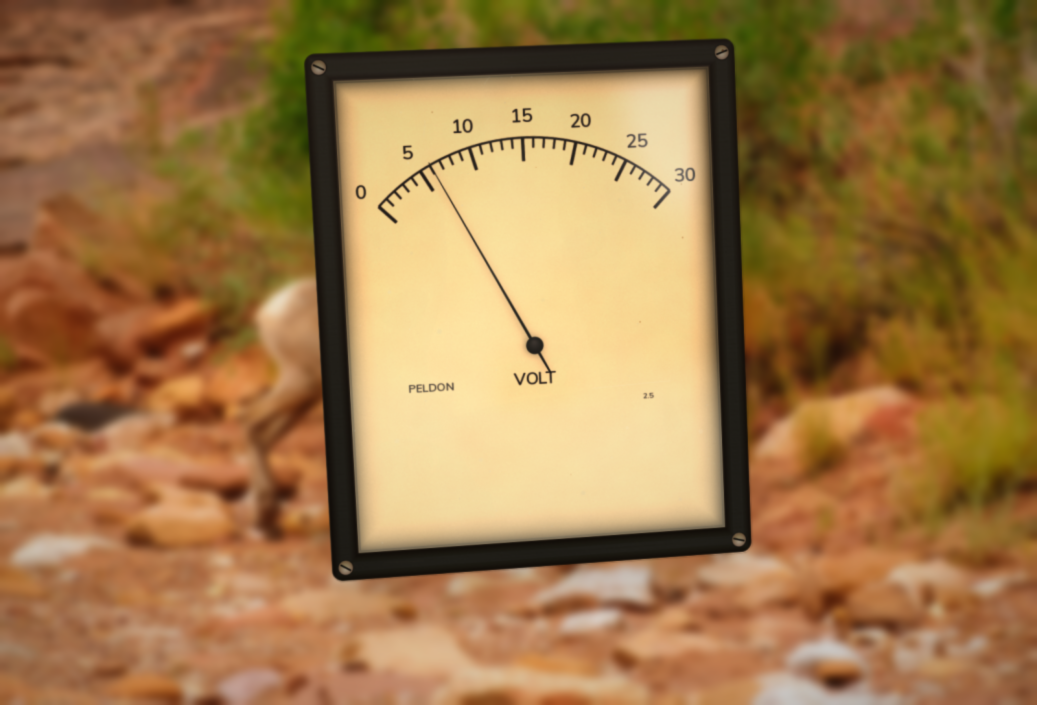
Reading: **6** V
